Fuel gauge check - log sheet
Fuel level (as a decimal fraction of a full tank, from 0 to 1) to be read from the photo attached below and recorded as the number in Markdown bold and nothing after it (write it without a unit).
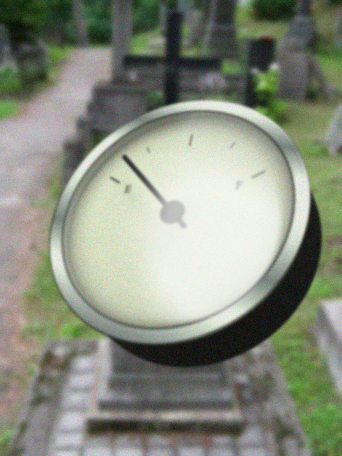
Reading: **0.125**
